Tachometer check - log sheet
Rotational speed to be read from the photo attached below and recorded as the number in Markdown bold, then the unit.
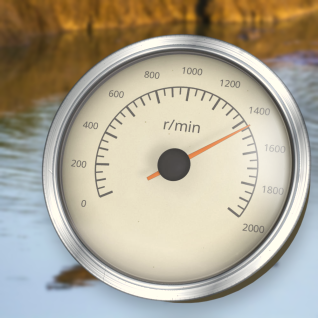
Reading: **1450** rpm
